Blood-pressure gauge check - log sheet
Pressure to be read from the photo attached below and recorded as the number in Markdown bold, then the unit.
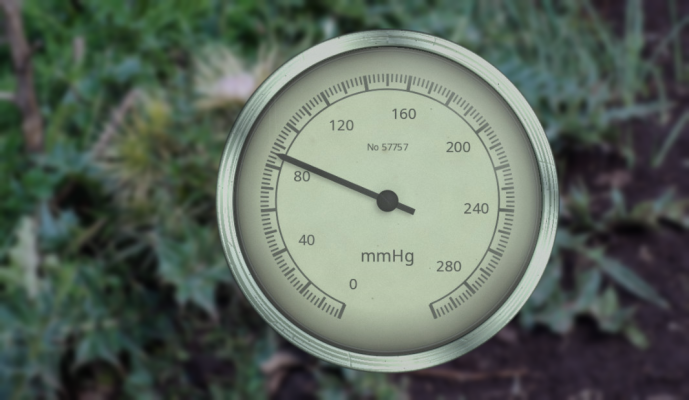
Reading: **86** mmHg
